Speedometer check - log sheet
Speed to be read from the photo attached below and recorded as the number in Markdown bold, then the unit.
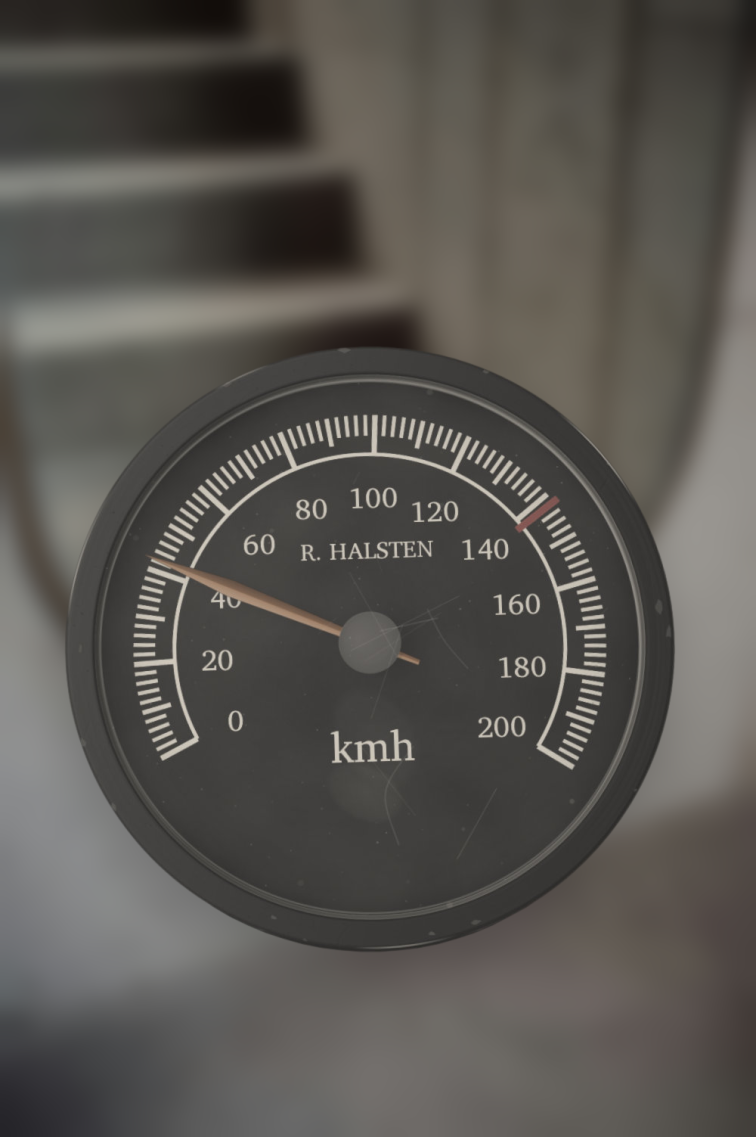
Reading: **42** km/h
